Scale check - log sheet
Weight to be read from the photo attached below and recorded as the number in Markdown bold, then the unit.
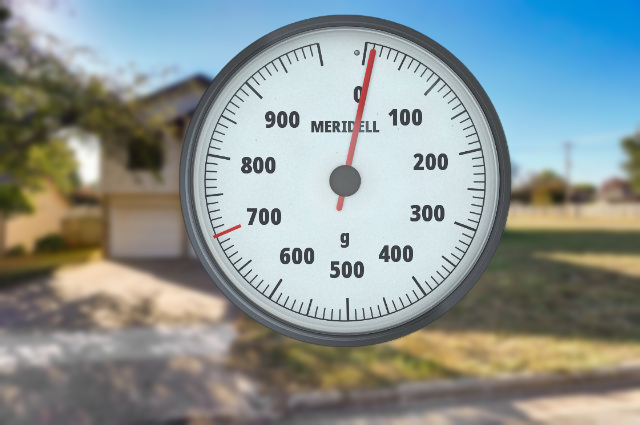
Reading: **10** g
